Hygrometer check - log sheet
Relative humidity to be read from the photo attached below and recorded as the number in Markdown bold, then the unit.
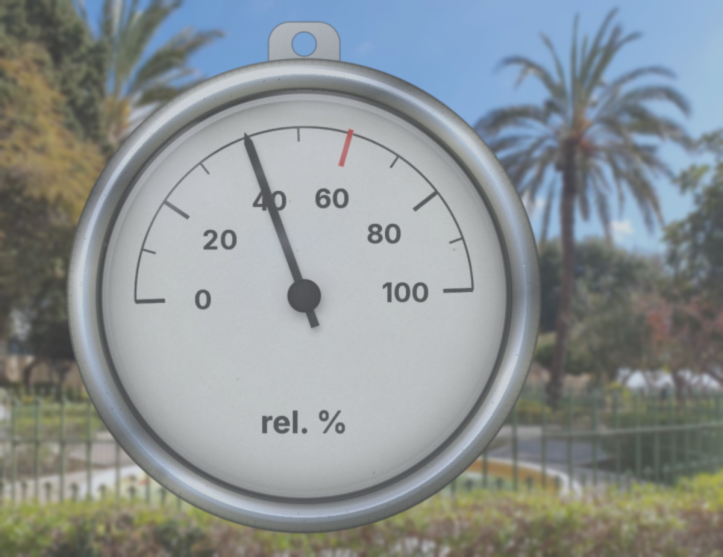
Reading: **40** %
